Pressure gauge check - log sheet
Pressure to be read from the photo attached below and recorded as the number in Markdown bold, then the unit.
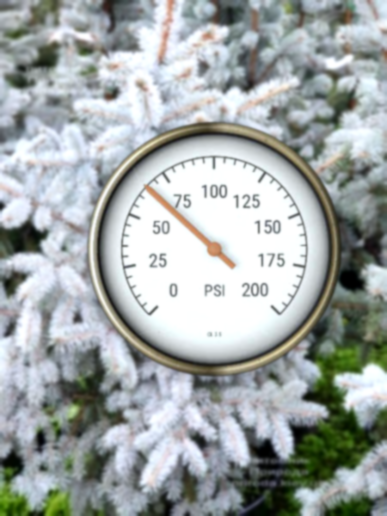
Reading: **65** psi
